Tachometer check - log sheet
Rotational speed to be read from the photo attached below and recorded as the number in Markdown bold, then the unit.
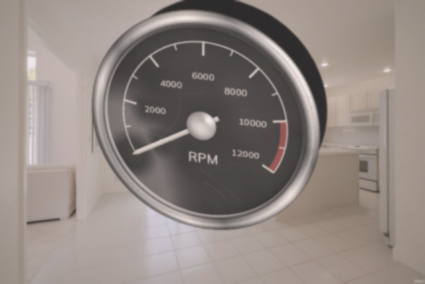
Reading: **0** rpm
